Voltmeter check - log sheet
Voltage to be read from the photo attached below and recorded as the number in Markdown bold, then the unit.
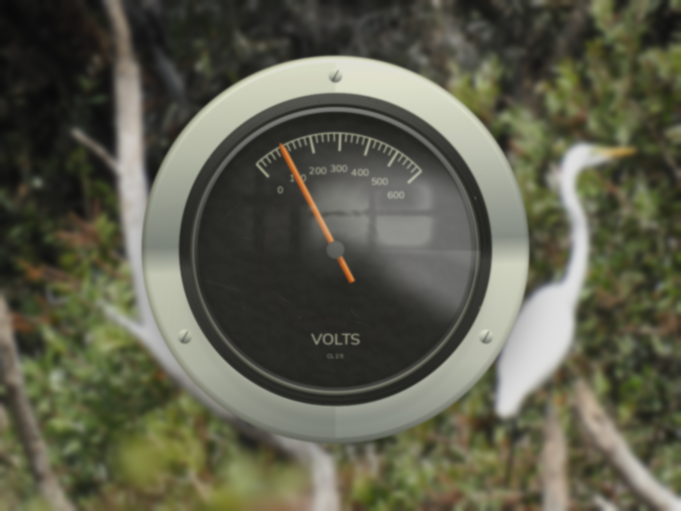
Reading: **100** V
